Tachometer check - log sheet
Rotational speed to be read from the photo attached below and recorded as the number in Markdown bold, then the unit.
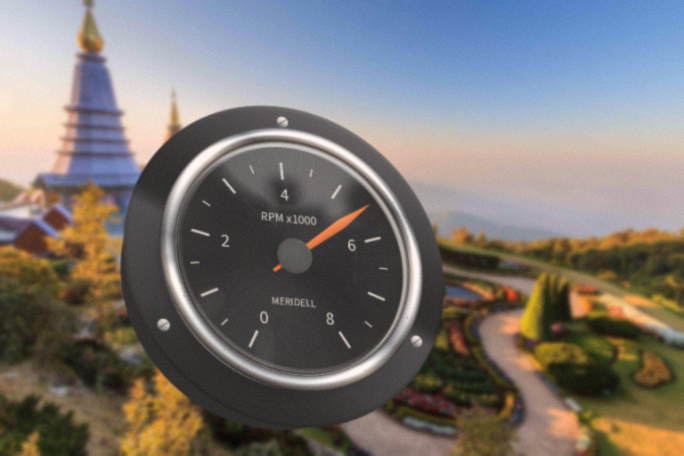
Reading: **5500** rpm
